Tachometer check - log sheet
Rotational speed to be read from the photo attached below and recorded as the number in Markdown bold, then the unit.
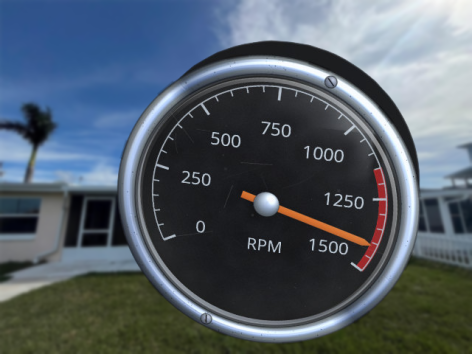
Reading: **1400** rpm
